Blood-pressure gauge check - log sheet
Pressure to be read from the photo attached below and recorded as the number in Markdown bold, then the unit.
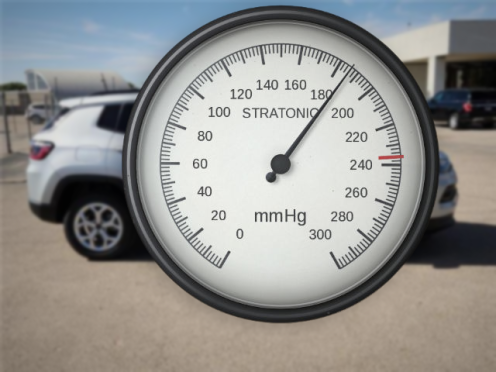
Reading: **186** mmHg
